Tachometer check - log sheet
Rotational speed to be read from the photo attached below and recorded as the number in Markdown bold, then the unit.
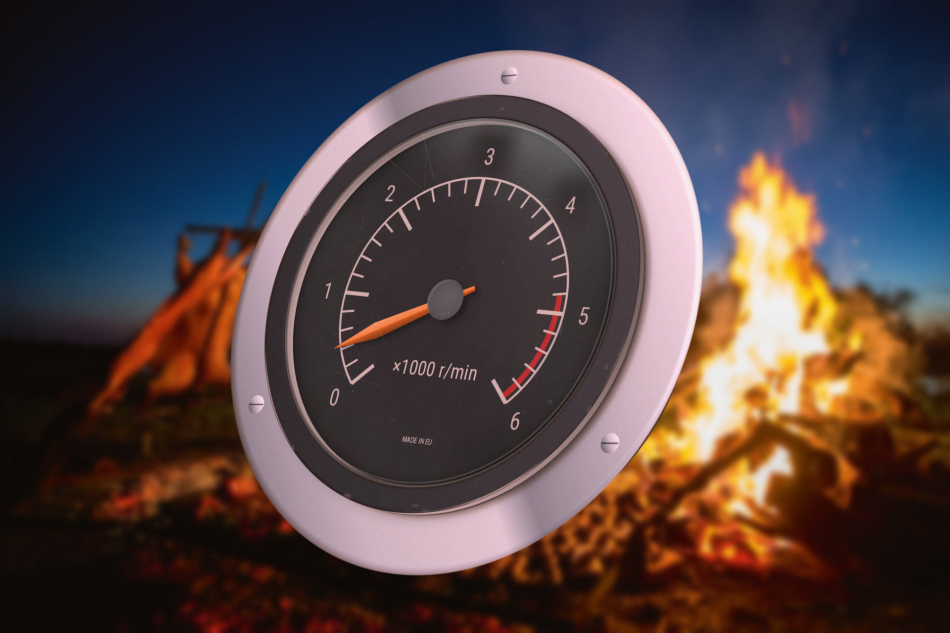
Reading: **400** rpm
